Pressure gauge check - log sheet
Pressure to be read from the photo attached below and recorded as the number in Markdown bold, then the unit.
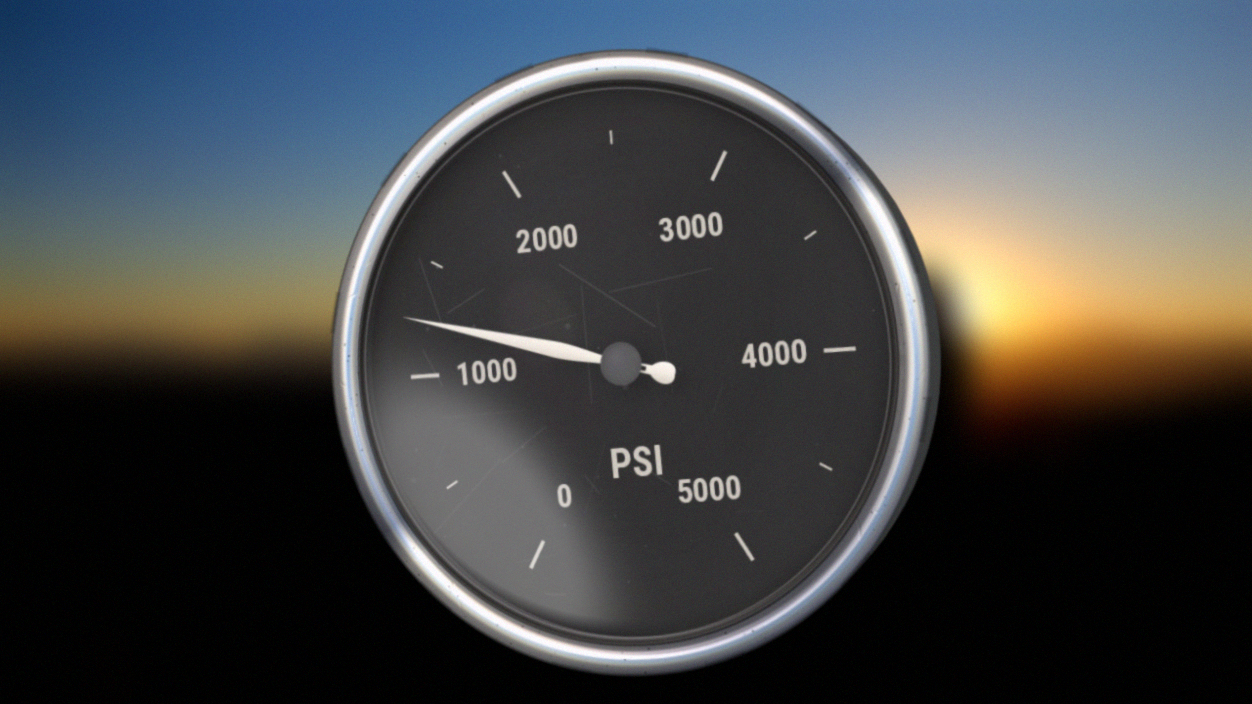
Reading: **1250** psi
